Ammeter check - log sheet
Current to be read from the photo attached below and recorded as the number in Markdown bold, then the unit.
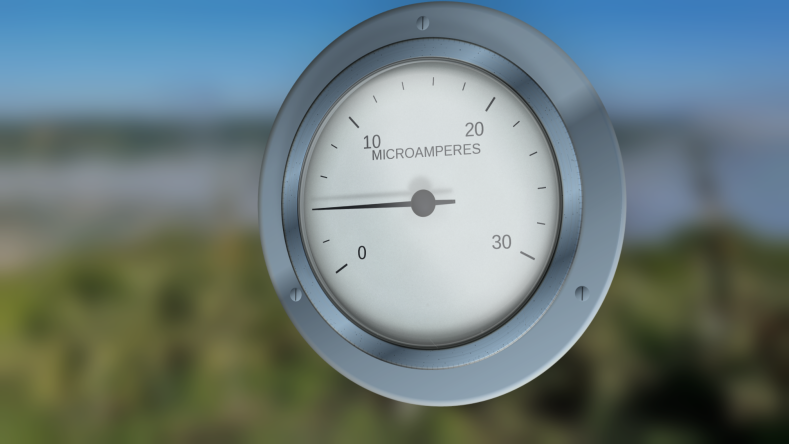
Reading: **4** µA
